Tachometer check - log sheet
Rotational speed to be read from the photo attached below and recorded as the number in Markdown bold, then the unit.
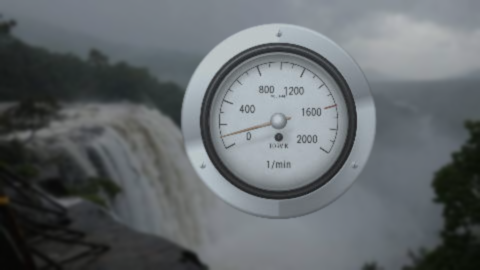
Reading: **100** rpm
